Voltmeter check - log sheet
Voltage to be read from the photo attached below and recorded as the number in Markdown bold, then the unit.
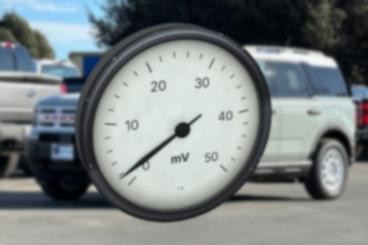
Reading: **2** mV
